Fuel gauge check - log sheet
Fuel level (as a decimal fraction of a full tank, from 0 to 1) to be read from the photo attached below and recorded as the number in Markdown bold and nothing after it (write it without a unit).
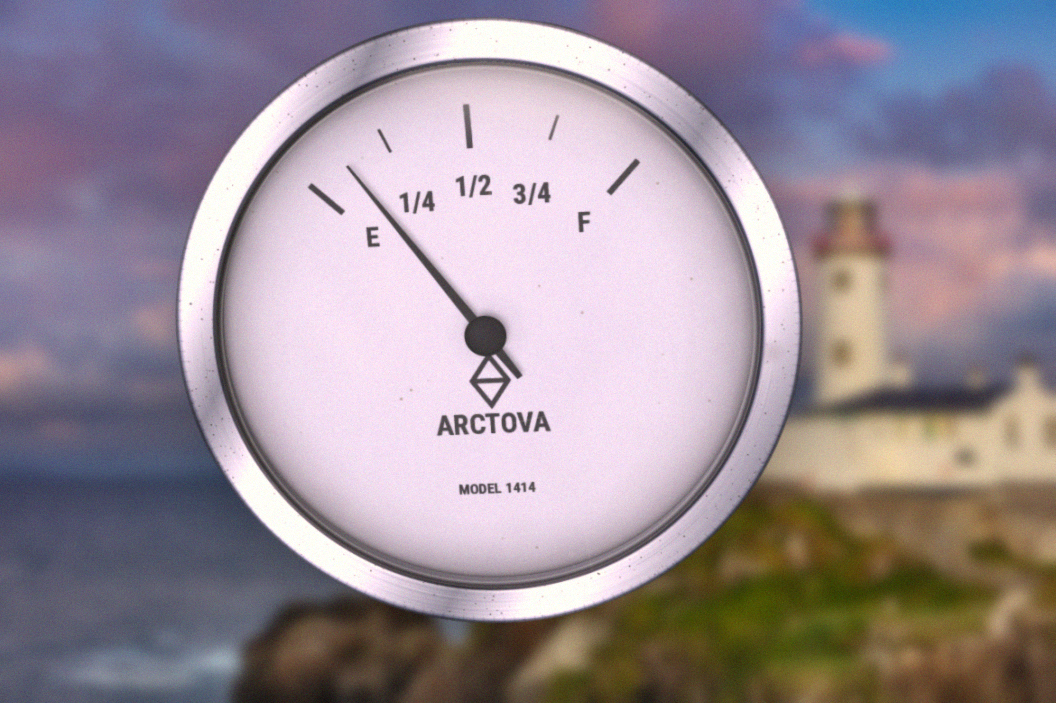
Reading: **0.125**
